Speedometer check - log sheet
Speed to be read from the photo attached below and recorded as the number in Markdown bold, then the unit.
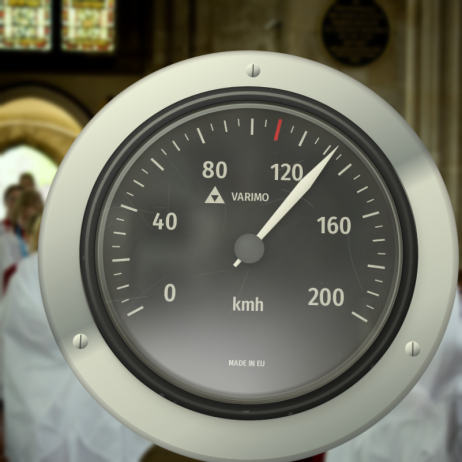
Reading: **132.5** km/h
